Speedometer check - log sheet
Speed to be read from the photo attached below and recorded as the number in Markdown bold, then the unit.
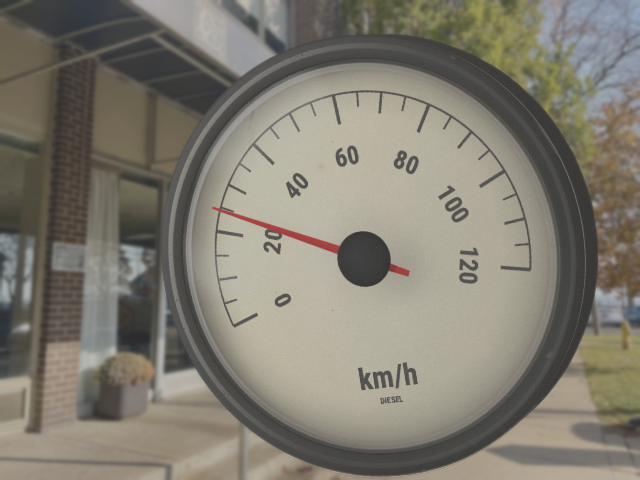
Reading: **25** km/h
